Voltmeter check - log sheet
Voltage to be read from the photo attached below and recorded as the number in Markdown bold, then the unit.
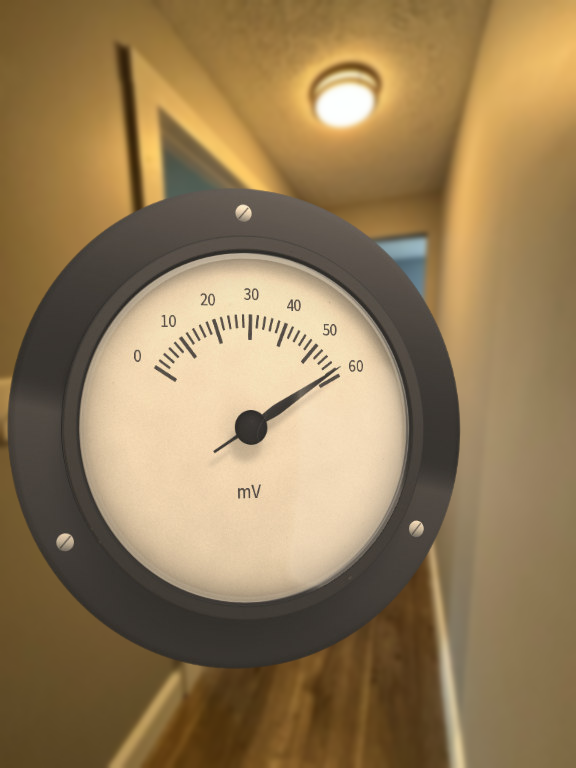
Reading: **58** mV
